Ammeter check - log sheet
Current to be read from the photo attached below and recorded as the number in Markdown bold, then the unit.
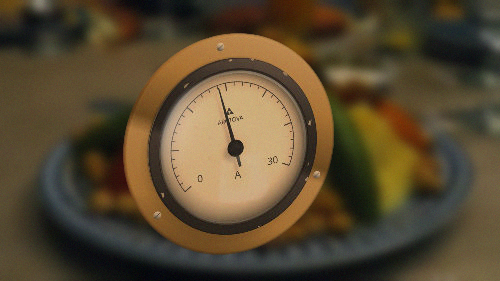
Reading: **14** A
